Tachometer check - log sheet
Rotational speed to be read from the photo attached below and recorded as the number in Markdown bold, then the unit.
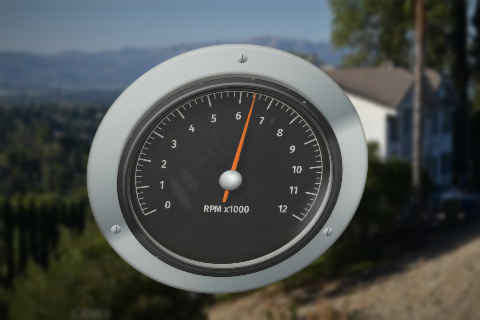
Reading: **6400** rpm
